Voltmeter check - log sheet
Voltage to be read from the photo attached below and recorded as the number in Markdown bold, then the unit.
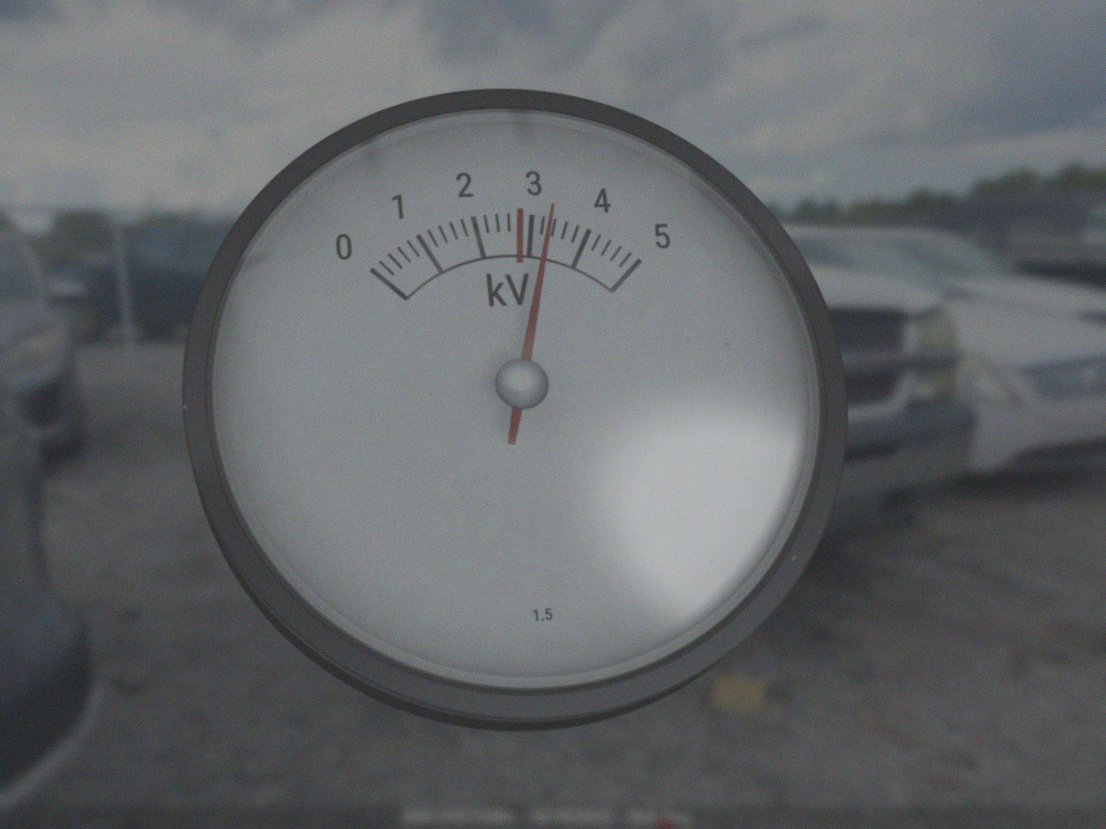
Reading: **3.3** kV
